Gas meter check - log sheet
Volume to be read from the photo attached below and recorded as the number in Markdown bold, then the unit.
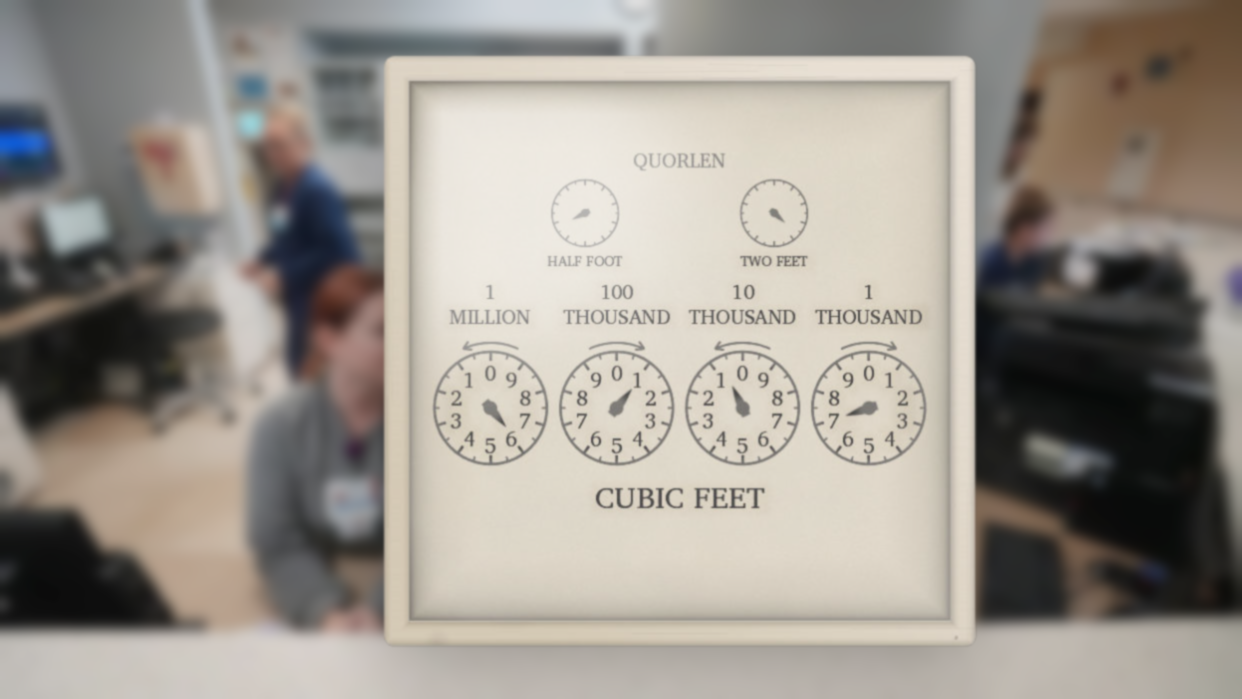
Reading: **610700** ft³
